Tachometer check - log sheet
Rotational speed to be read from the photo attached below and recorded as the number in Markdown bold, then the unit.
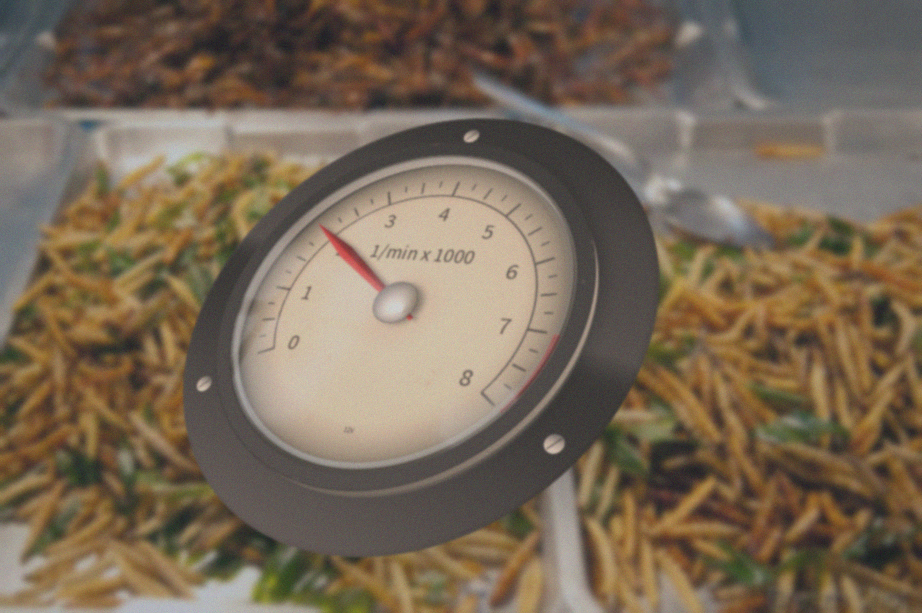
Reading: **2000** rpm
